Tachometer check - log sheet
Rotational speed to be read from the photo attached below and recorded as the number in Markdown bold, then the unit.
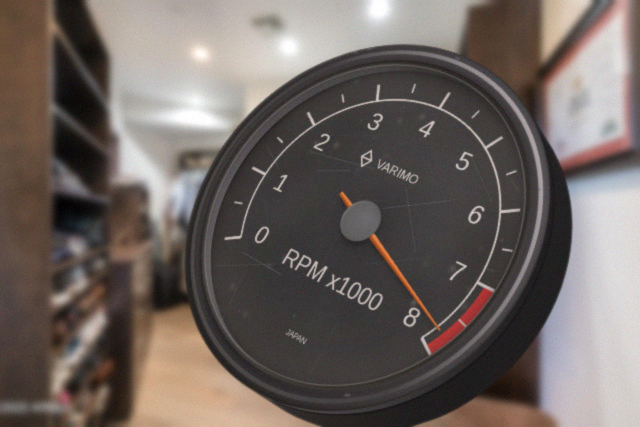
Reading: **7750** rpm
